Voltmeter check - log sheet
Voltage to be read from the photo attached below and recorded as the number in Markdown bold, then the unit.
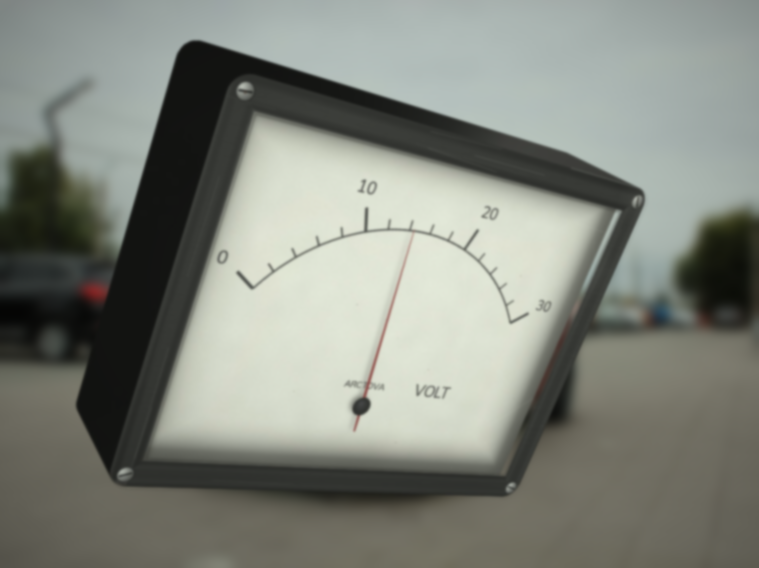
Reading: **14** V
